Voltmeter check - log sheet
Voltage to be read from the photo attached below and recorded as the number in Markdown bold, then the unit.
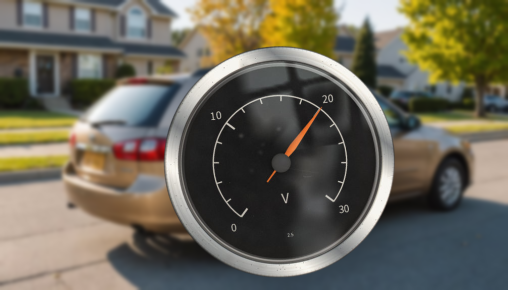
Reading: **20** V
